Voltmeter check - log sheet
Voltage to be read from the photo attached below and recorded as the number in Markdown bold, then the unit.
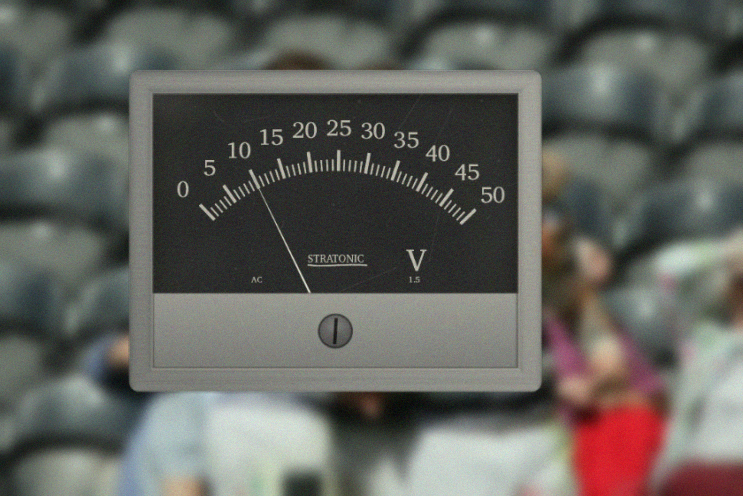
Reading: **10** V
